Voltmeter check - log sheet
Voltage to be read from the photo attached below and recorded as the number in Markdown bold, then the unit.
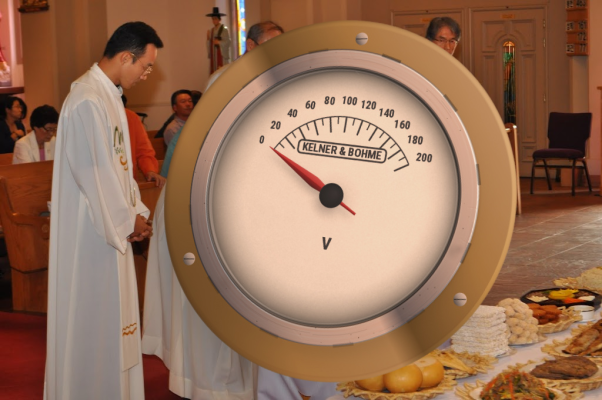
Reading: **0** V
